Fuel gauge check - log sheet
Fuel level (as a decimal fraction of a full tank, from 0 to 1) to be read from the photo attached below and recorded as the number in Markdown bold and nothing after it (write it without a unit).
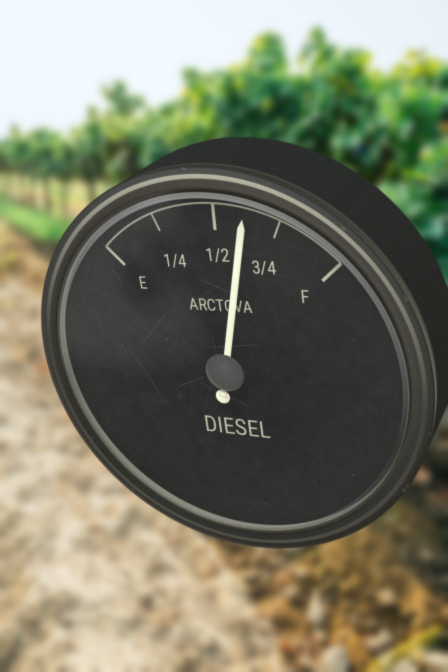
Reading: **0.625**
